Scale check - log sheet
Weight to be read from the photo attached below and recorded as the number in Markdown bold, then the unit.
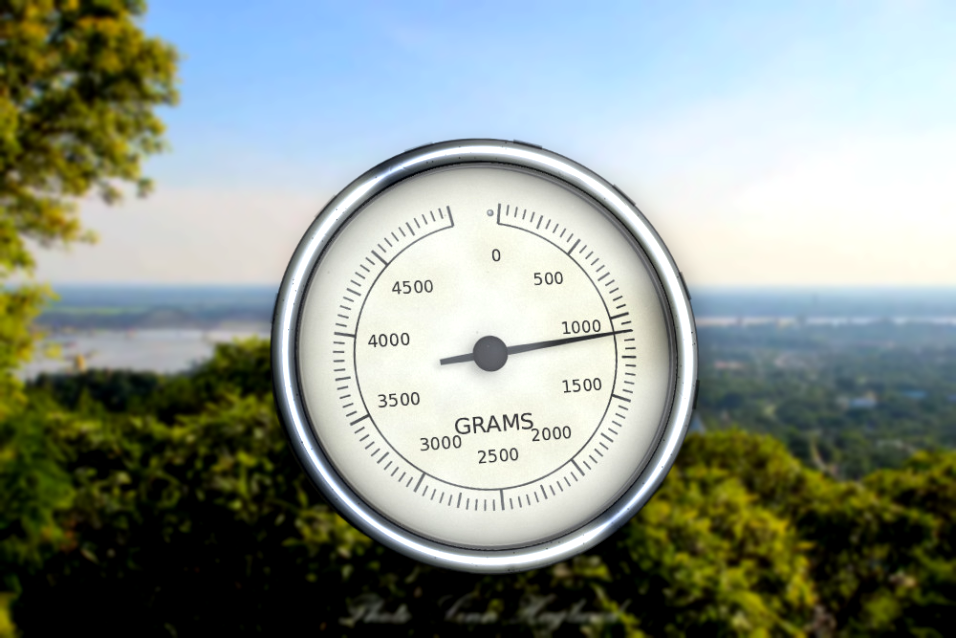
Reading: **1100** g
